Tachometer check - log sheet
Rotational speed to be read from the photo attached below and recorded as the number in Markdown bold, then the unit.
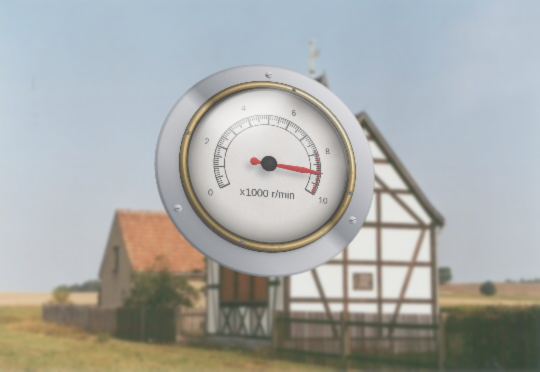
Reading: **9000** rpm
